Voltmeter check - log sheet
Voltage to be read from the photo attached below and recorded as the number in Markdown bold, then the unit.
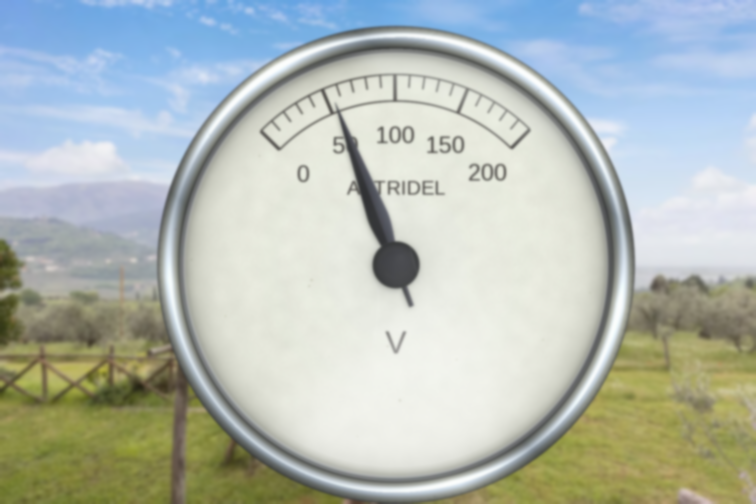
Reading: **55** V
